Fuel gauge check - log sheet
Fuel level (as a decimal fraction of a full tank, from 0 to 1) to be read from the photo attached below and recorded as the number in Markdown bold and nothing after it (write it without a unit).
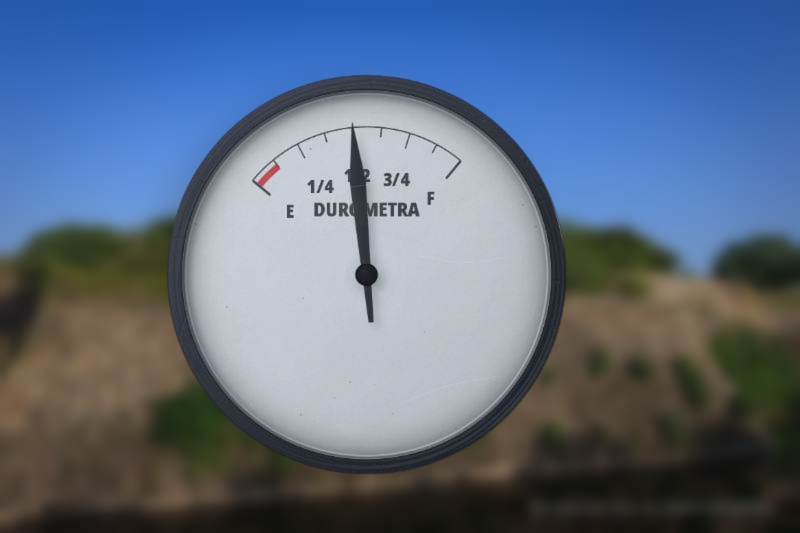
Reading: **0.5**
